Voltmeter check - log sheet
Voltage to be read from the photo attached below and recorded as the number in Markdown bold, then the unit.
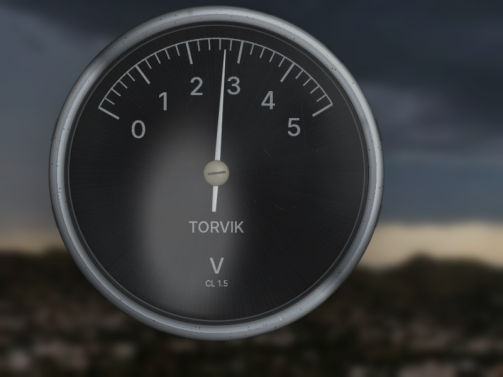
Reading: **2.7** V
